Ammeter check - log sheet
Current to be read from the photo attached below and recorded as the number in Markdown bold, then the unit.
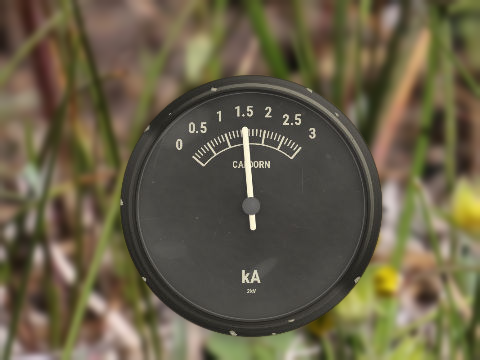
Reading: **1.5** kA
